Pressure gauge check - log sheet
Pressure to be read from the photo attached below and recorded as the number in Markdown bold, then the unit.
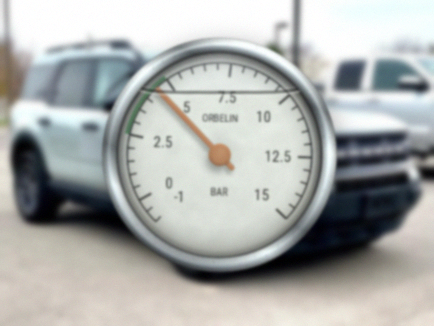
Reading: **4.5** bar
